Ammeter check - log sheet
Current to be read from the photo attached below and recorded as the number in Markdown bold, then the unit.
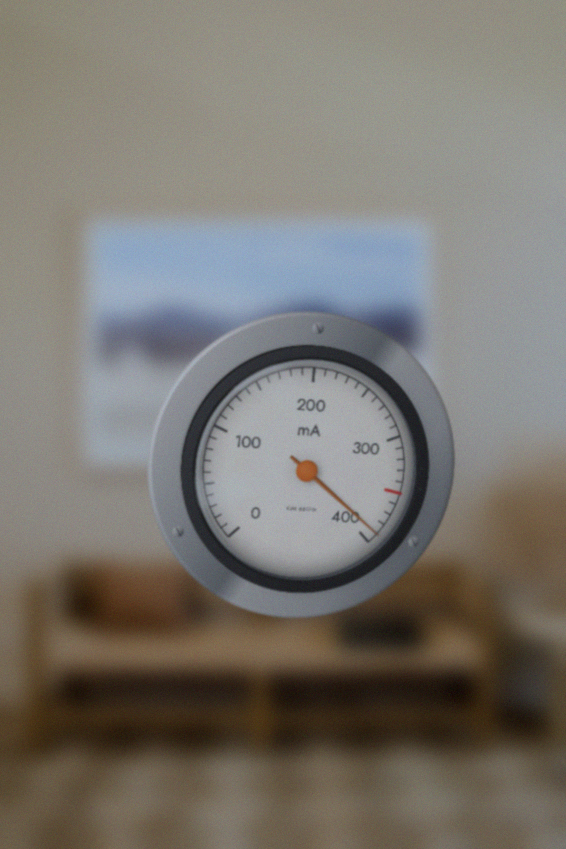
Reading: **390** mA
